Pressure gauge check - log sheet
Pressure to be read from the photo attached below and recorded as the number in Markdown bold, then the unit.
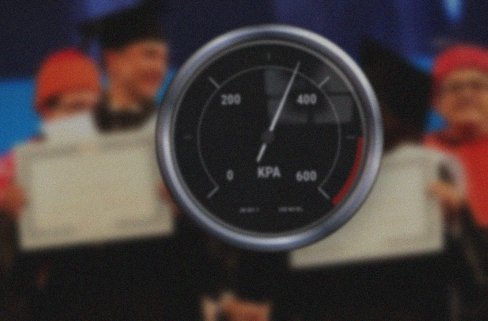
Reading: **350** kPa
